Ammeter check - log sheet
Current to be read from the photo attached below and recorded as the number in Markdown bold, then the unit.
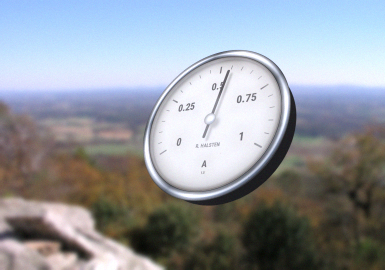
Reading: **0.55** A
